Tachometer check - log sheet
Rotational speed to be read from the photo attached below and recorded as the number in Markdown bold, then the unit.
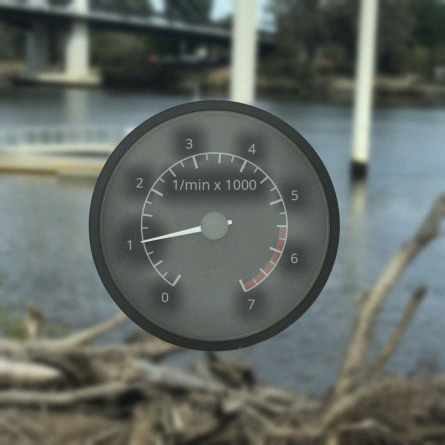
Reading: **1000** rpm
